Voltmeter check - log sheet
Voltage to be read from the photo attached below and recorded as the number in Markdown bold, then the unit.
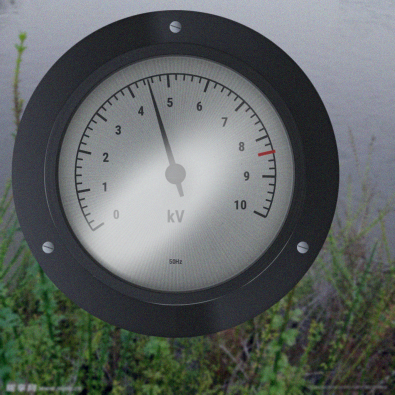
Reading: **4.5** kV
